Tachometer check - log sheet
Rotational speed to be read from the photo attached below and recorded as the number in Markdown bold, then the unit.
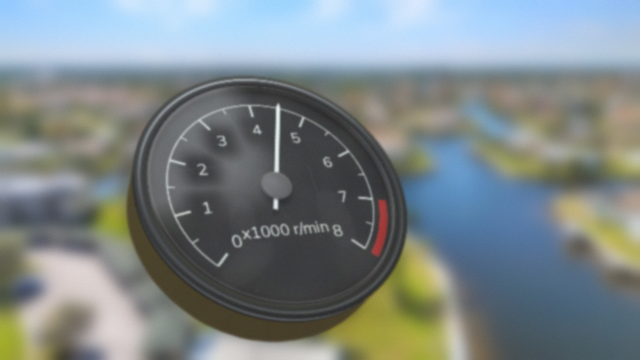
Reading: **4500** rpm
